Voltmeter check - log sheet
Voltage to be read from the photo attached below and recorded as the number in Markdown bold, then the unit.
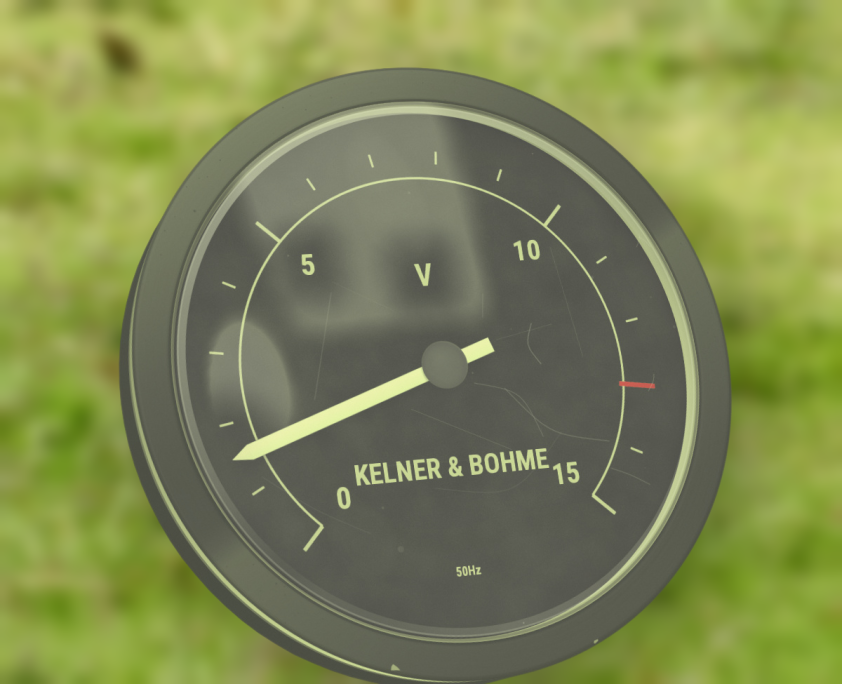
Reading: **1.5** V
